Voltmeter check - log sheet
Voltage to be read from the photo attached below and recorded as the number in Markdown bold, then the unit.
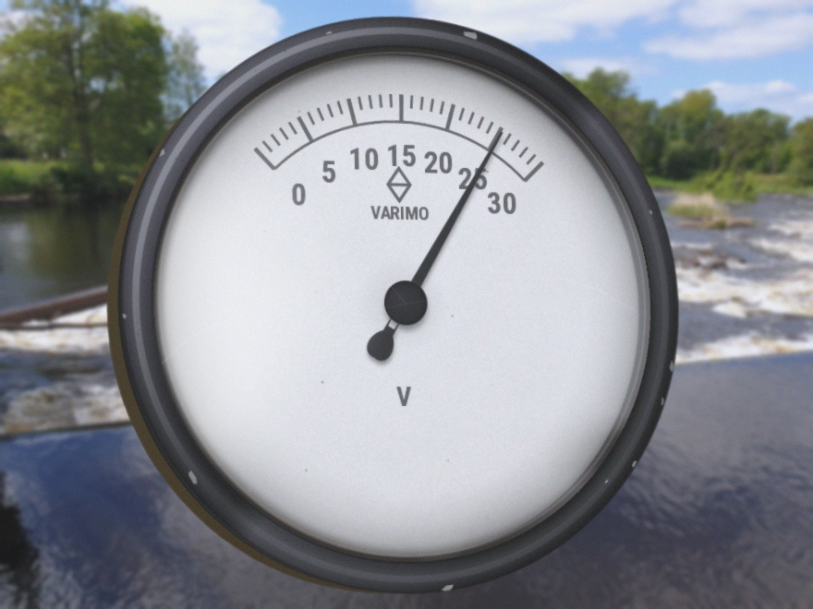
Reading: **25** V
